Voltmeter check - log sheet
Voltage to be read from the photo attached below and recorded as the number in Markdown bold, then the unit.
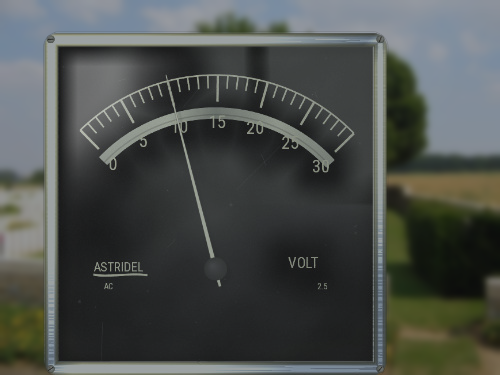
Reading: **10** V
